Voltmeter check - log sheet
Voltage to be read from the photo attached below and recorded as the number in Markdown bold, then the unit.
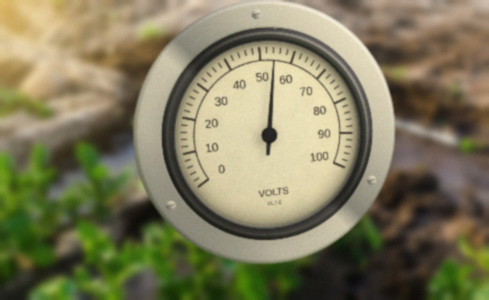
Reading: **54** V
